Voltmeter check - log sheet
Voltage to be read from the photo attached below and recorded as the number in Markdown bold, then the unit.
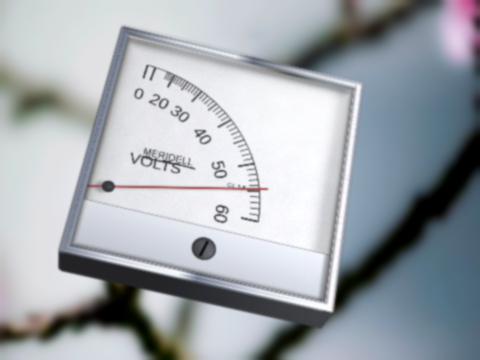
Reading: **55** V
